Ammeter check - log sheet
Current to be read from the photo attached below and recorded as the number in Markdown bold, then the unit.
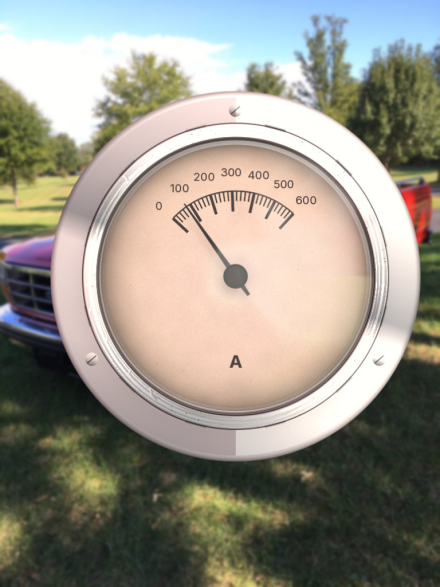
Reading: **80** A
